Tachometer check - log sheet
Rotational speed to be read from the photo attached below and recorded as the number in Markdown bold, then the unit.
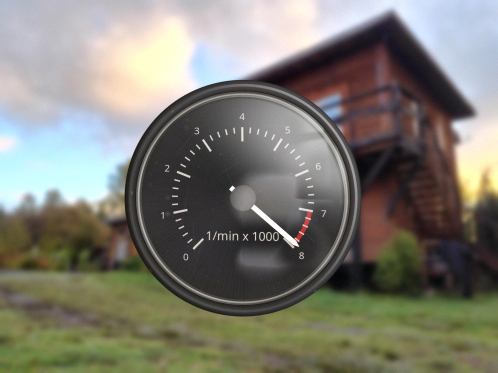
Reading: **7900** rpm
